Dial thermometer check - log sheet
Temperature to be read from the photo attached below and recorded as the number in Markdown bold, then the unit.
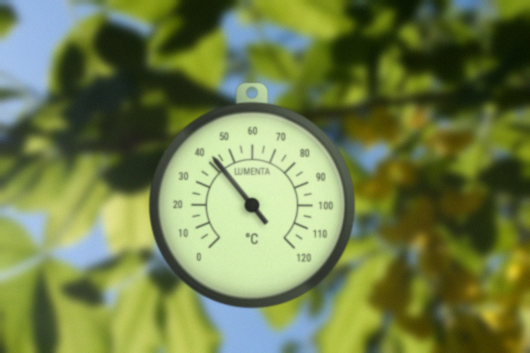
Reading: **42.5** °C
